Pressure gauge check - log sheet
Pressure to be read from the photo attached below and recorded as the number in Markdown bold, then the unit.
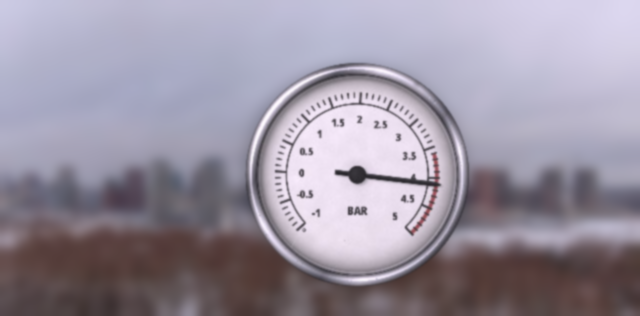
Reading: **4.1** bar
